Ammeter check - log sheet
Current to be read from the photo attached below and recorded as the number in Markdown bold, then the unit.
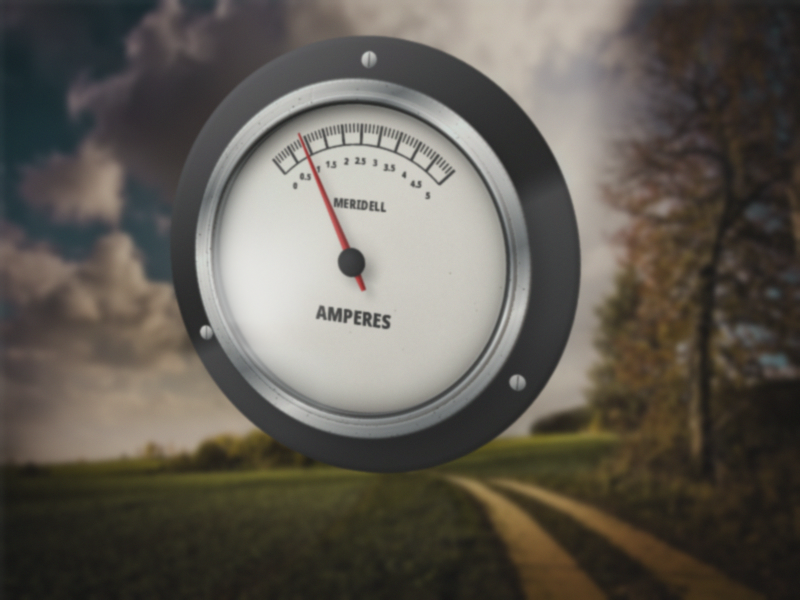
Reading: **1** A
